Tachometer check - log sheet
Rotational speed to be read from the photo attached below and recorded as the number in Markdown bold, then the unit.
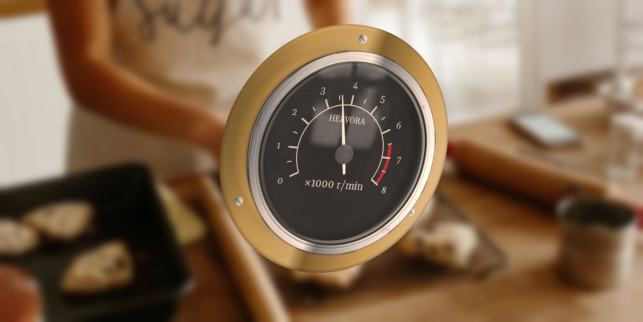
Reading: **3500** rpm
